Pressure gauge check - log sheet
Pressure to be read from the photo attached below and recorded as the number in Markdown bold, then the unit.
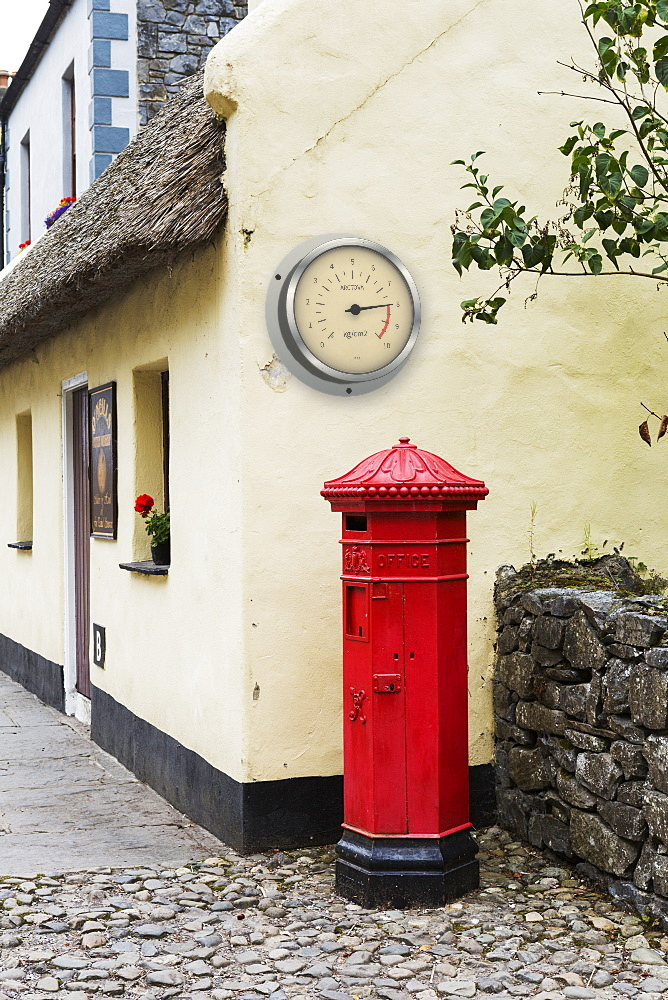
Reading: **8** kg/cm²
